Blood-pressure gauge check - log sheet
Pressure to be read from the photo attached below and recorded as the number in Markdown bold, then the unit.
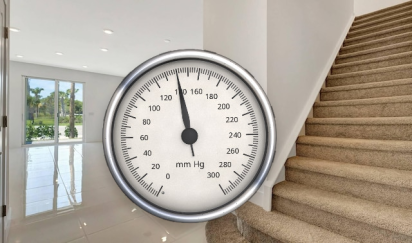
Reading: **140** mmHg
